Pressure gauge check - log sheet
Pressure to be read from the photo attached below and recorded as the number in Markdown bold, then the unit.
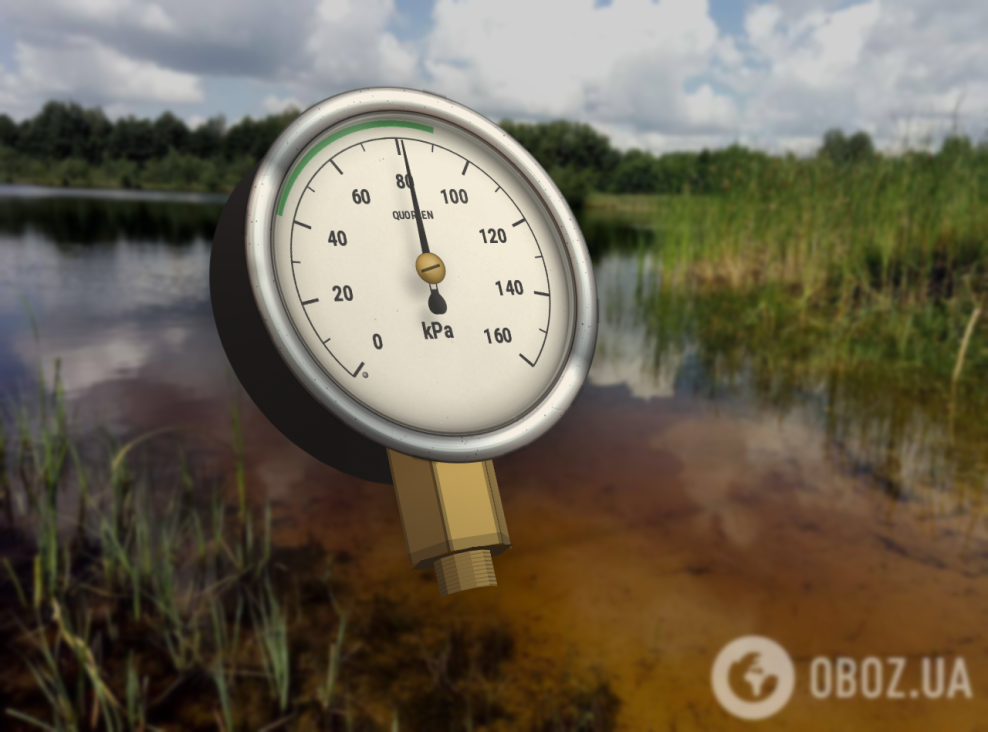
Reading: **80** kPa
